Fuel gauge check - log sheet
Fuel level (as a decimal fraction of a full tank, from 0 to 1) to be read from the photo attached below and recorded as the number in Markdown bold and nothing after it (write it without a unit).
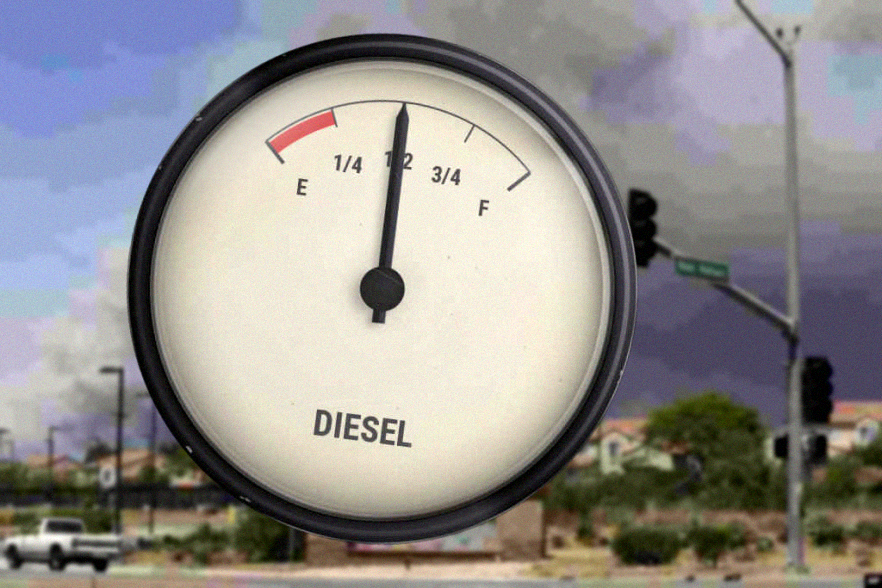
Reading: **0.5**
